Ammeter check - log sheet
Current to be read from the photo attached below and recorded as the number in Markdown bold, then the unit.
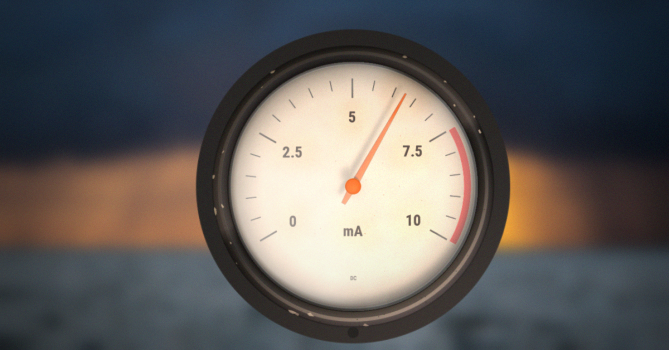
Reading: **6.25** mA
